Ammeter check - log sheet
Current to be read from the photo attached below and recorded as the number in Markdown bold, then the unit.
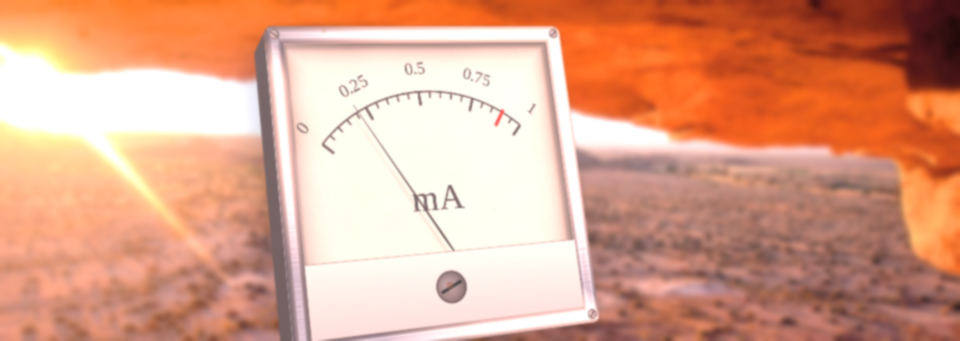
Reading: **0.2** mA
